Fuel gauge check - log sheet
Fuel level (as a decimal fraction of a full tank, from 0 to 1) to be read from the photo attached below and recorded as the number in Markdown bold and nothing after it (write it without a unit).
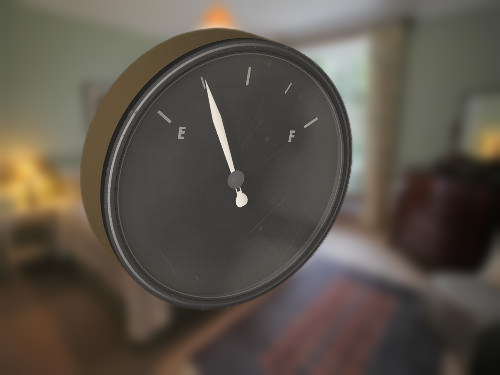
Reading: **0.25**
